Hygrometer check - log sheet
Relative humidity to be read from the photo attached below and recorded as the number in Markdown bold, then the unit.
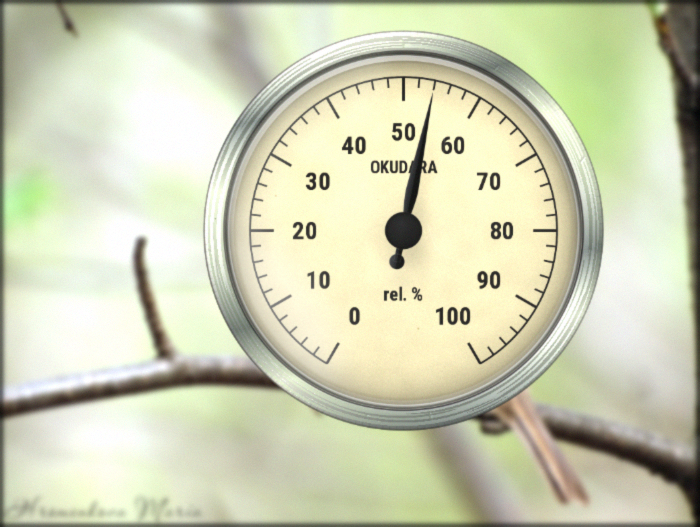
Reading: **54** %
